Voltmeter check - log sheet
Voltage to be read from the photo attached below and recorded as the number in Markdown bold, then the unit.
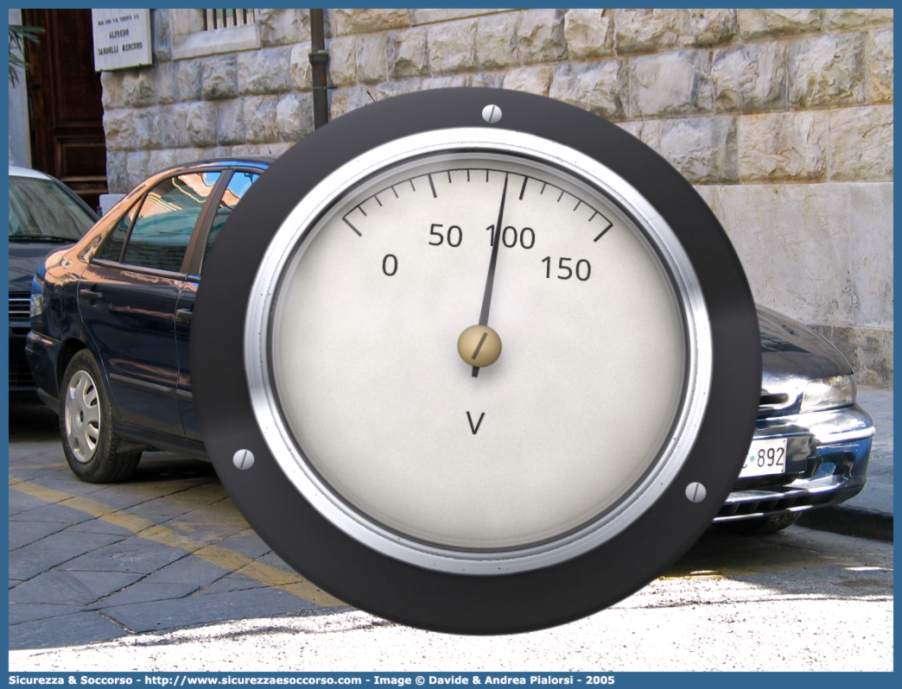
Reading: **90** V
